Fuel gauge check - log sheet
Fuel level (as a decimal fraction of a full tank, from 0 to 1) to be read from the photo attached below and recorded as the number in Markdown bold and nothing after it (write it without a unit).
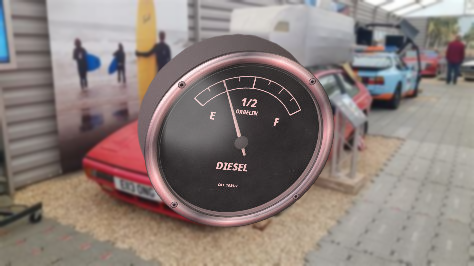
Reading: **0.25**
